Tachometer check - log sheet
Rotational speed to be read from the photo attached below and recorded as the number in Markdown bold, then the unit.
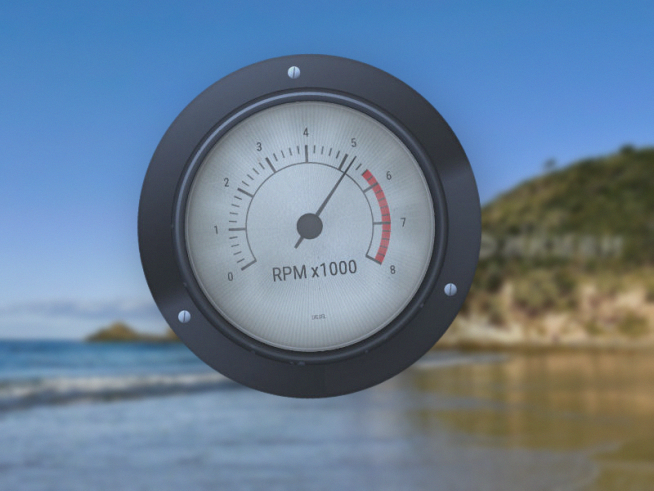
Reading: **5200** rpm
